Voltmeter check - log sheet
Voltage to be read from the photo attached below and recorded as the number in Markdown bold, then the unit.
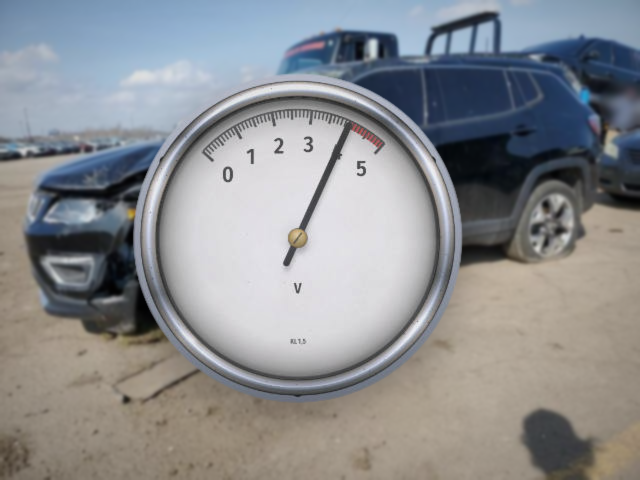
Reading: **4** V
